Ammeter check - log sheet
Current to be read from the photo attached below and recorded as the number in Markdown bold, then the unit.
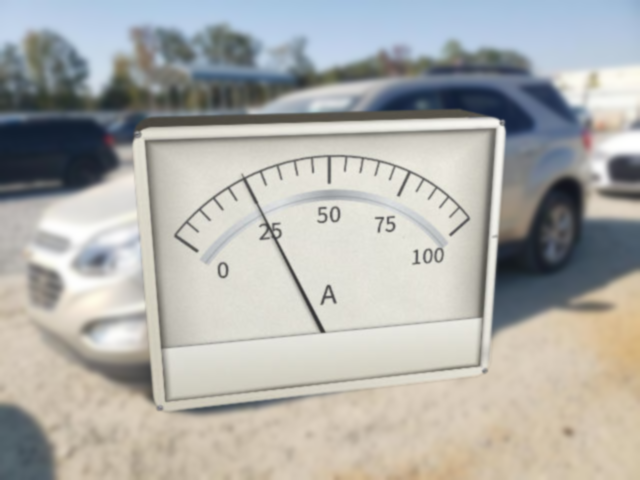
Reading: **25** A
